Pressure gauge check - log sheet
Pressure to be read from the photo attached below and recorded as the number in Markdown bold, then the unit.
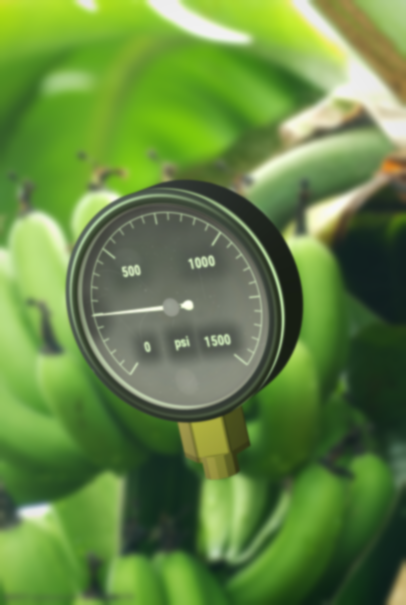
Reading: **250** psi
